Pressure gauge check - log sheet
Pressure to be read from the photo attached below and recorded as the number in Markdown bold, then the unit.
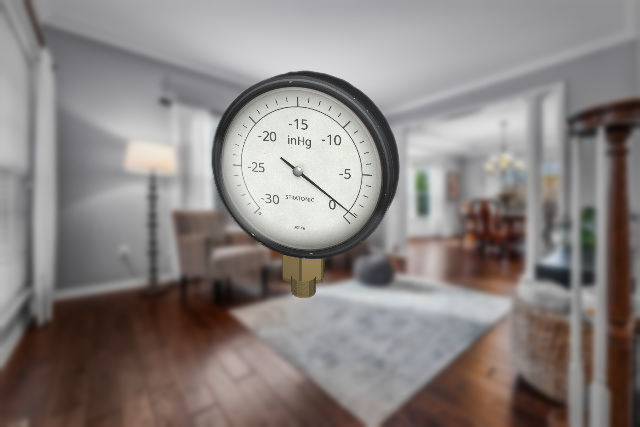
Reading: **-1** inHg
